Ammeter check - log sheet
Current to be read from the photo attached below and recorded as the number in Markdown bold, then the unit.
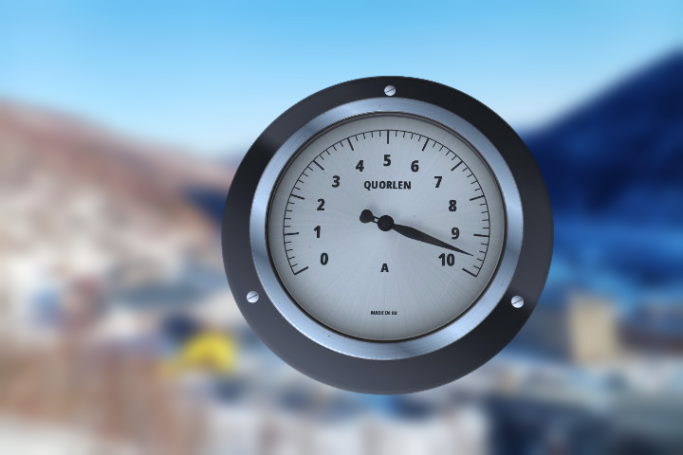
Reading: **9.6** A
